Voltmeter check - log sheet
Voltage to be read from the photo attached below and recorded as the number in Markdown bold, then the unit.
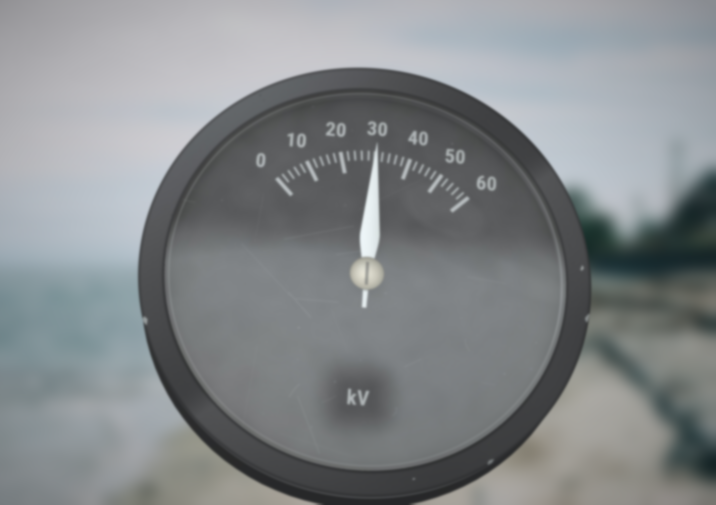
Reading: **30** kV
